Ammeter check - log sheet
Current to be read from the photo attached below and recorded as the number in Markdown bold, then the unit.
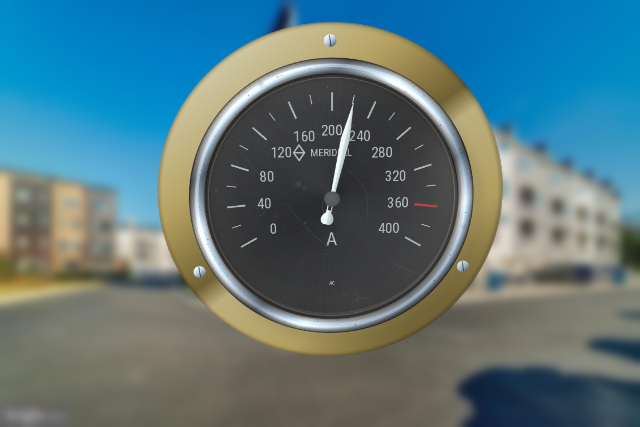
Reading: **220** A
